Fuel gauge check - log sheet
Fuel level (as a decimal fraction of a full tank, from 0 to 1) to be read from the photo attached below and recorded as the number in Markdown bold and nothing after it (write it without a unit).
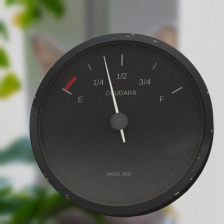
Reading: **0.375**
